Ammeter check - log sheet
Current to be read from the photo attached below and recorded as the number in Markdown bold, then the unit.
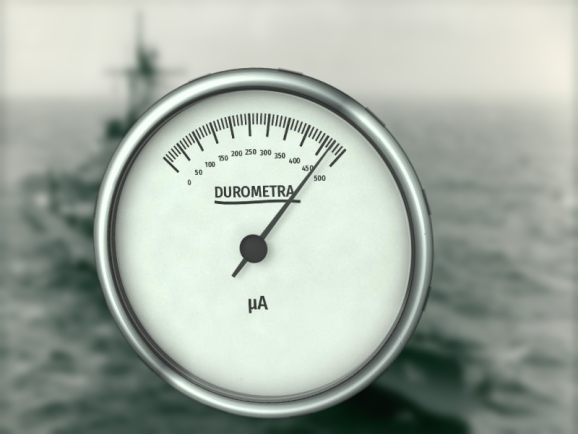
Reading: **470** µA
